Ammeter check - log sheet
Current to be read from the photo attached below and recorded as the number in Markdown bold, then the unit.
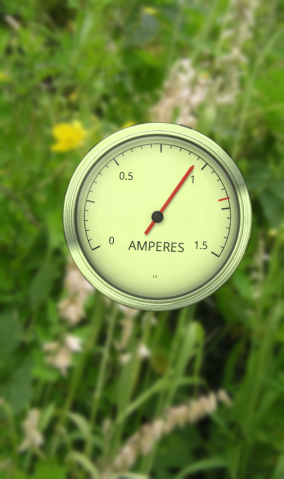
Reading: **0.95** A
